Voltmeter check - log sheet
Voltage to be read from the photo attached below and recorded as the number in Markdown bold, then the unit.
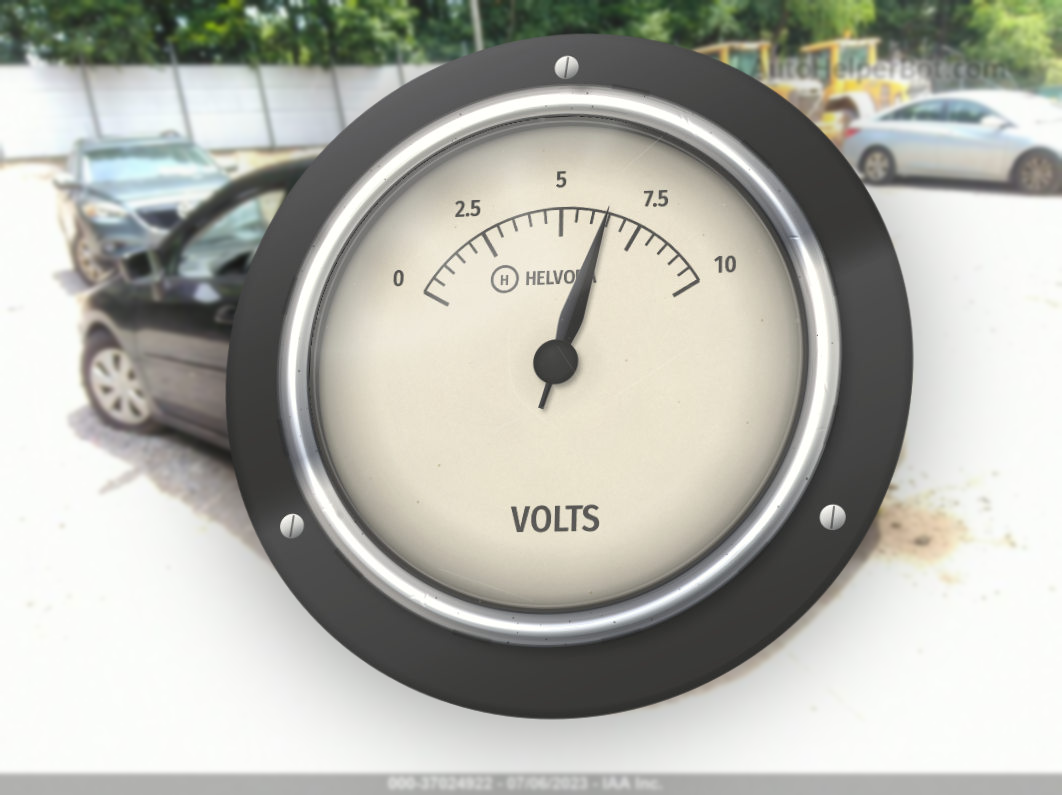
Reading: **6.5** V
